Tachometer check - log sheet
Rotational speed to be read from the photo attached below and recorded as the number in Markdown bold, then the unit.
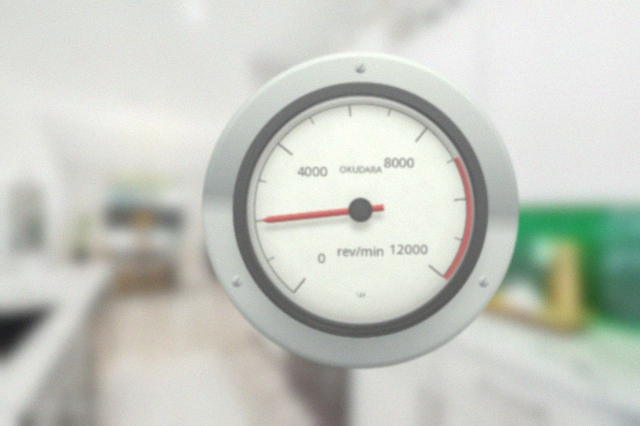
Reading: **2000** rpm
